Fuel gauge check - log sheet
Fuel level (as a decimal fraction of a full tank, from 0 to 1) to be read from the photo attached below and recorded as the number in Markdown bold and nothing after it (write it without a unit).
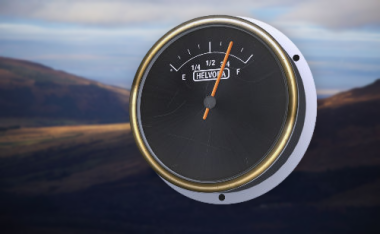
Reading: **0.75**
